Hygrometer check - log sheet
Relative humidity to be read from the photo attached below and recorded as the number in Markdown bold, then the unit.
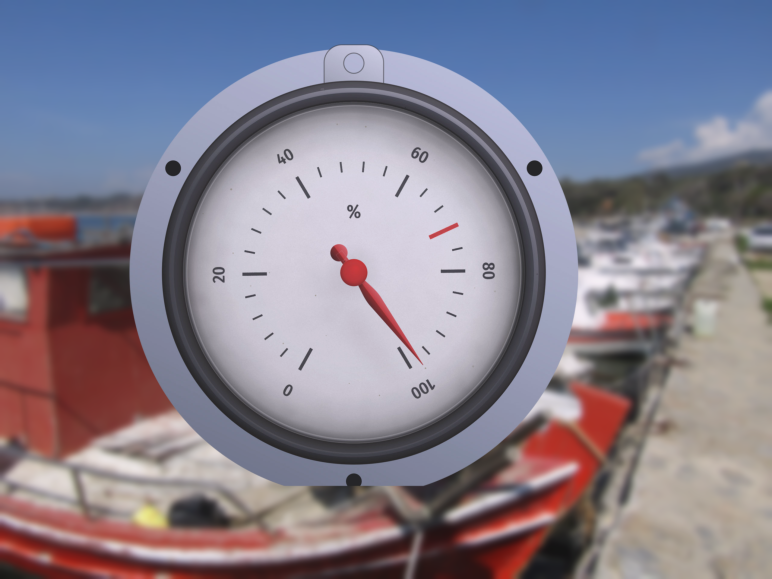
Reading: **98** %
